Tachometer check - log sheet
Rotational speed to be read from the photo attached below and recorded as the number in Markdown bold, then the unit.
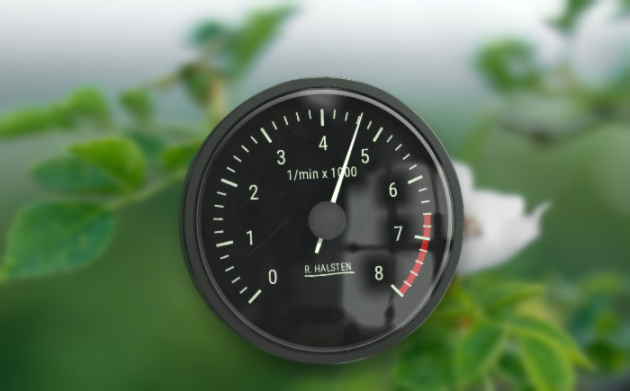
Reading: **4600** rpm
